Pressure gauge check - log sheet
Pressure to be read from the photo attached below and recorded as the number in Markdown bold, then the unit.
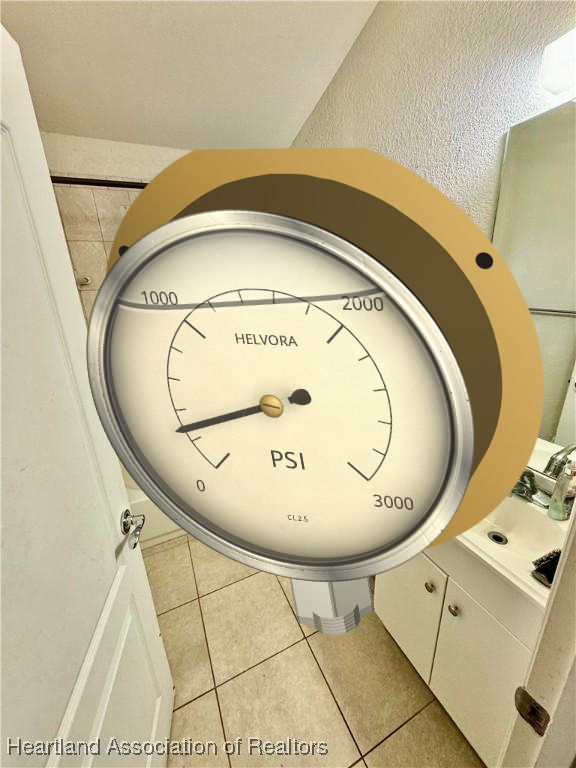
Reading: **300** psi
